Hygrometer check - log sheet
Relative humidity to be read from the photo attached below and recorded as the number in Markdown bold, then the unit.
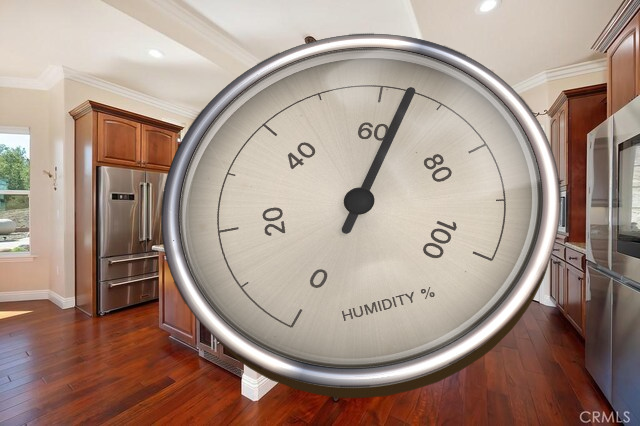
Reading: **65** %
